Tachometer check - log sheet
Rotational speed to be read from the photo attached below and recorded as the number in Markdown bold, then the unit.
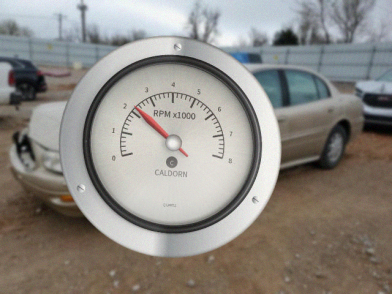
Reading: **2200** rpm
